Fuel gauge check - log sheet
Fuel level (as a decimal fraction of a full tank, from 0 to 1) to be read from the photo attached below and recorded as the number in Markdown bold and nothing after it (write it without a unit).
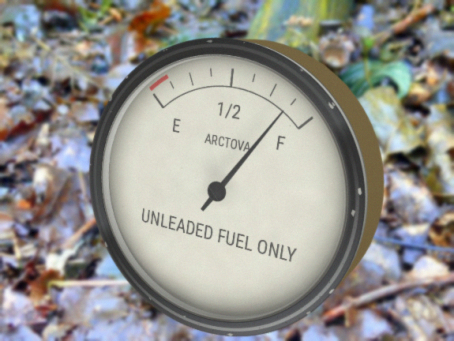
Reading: **0.875**
